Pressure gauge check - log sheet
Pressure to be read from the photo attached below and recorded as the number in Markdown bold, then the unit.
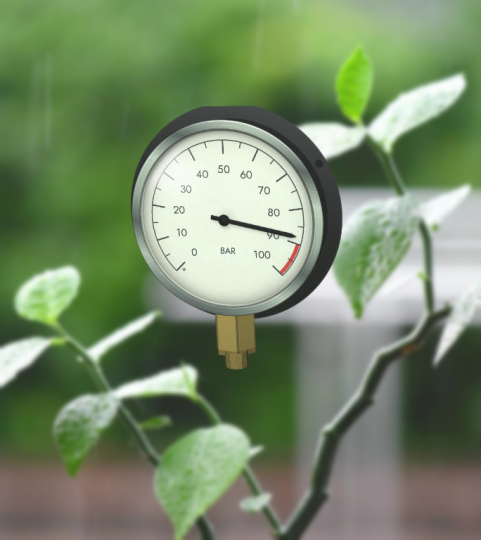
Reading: **87.5** bar
